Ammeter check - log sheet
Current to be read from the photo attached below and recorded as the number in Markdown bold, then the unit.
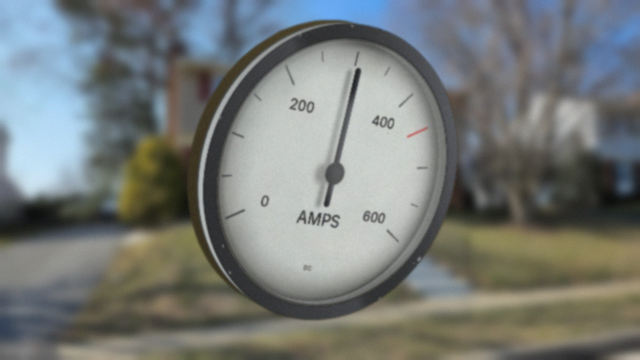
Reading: **300** A
